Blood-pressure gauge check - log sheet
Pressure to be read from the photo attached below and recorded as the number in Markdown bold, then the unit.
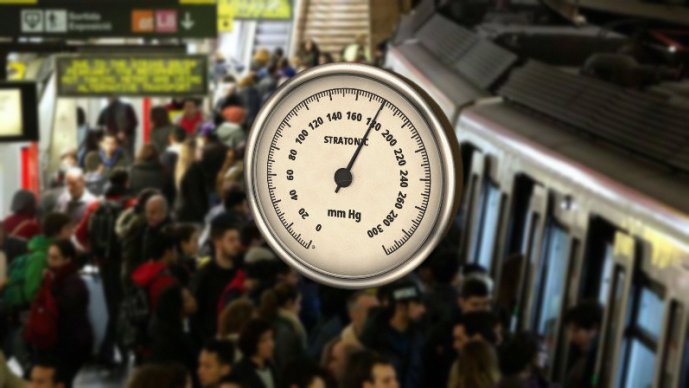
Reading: **180** mmHg
